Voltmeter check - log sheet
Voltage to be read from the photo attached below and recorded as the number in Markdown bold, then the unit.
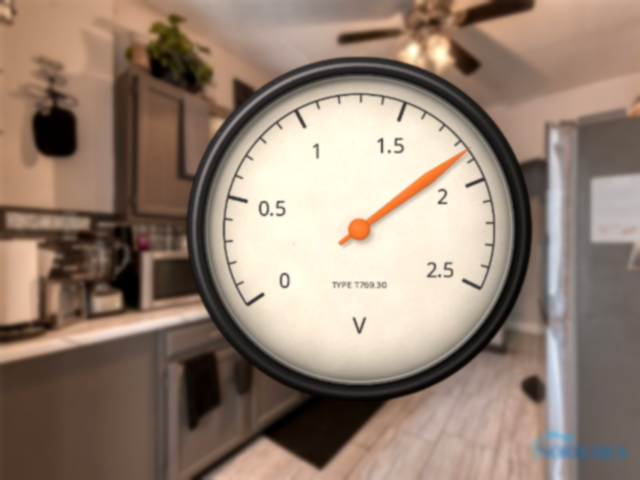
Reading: **1.85** V
